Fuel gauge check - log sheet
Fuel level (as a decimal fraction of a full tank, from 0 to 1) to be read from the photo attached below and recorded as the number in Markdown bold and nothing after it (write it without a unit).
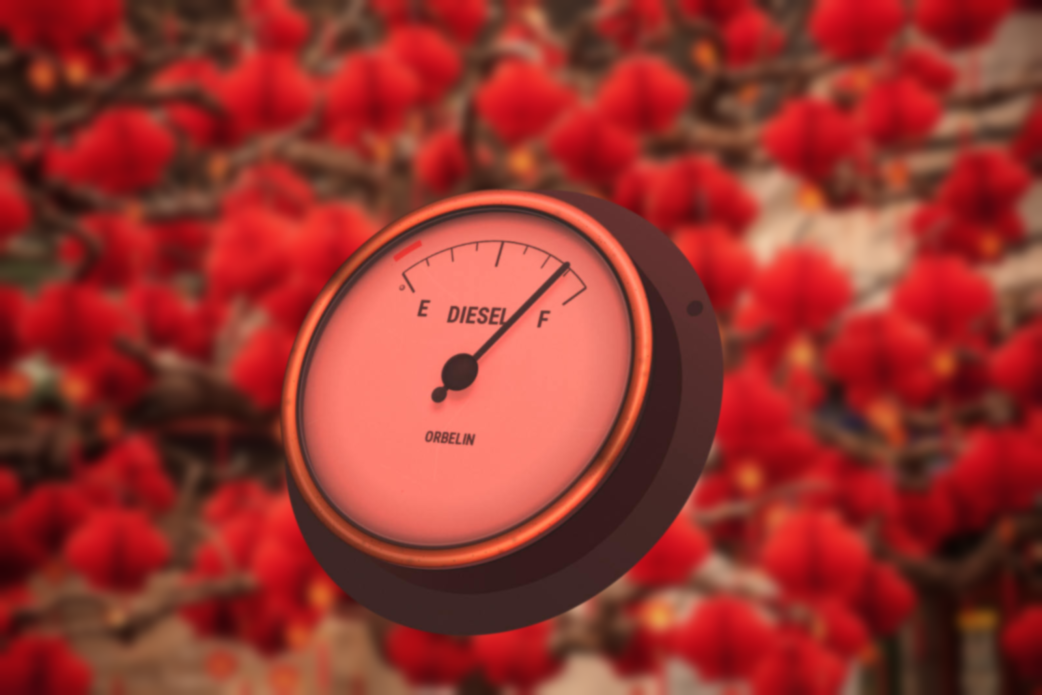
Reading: **0.875**
